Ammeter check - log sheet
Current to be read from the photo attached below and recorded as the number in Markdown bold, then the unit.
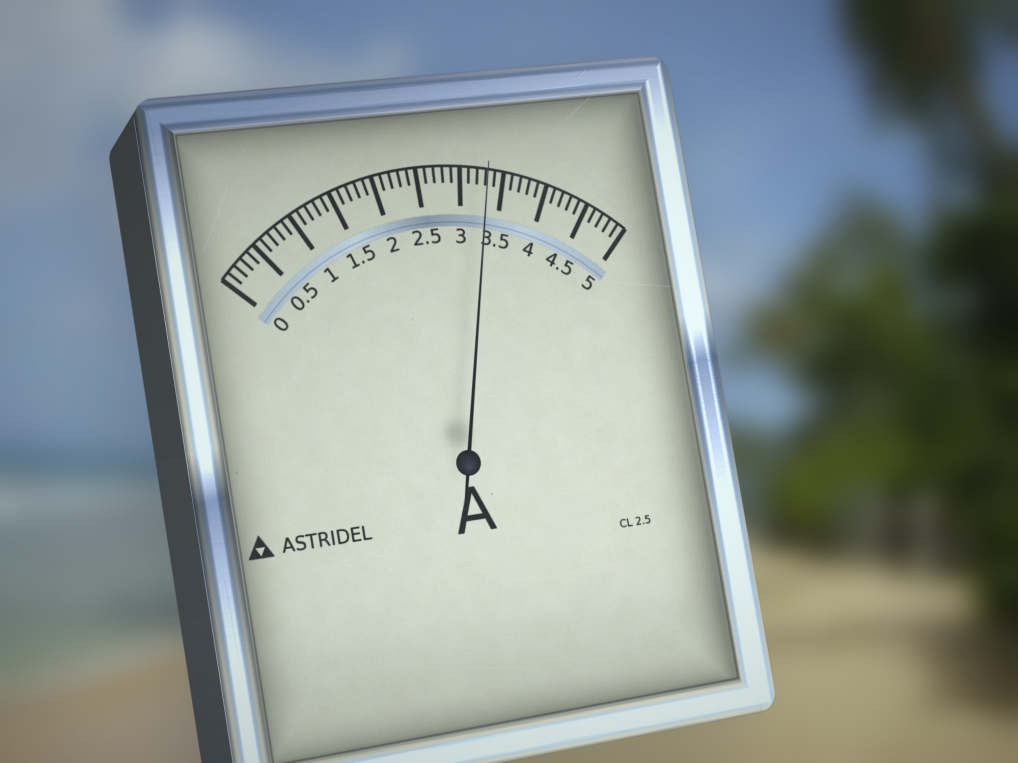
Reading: **3.3** A
